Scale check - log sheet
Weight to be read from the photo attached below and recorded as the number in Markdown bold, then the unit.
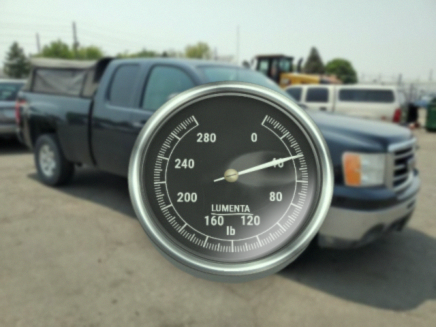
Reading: **40** lb
